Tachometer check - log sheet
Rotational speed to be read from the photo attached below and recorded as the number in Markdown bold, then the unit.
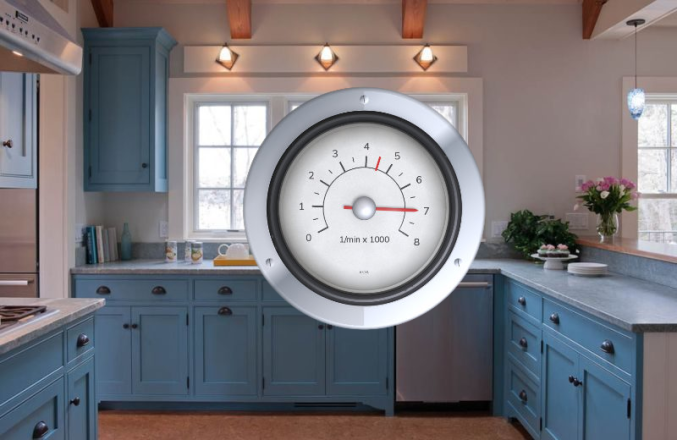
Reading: **7000** rpm
